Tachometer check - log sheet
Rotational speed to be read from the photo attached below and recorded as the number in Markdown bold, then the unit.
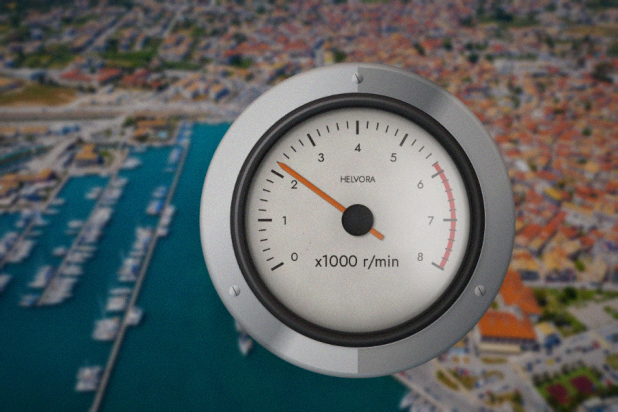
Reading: **2200** rpm
